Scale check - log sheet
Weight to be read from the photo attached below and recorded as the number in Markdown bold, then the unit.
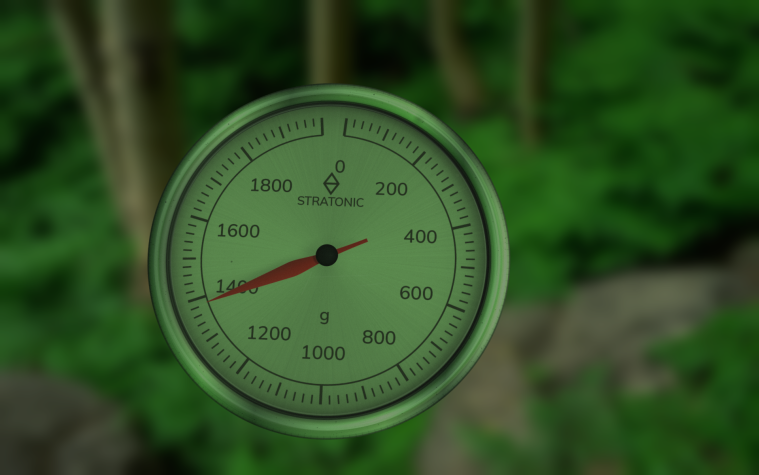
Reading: **1380** g
